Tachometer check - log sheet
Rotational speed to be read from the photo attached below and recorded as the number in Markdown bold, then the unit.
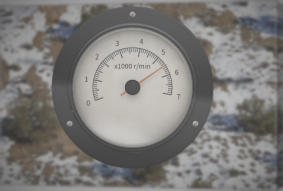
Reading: **5500** rpm
